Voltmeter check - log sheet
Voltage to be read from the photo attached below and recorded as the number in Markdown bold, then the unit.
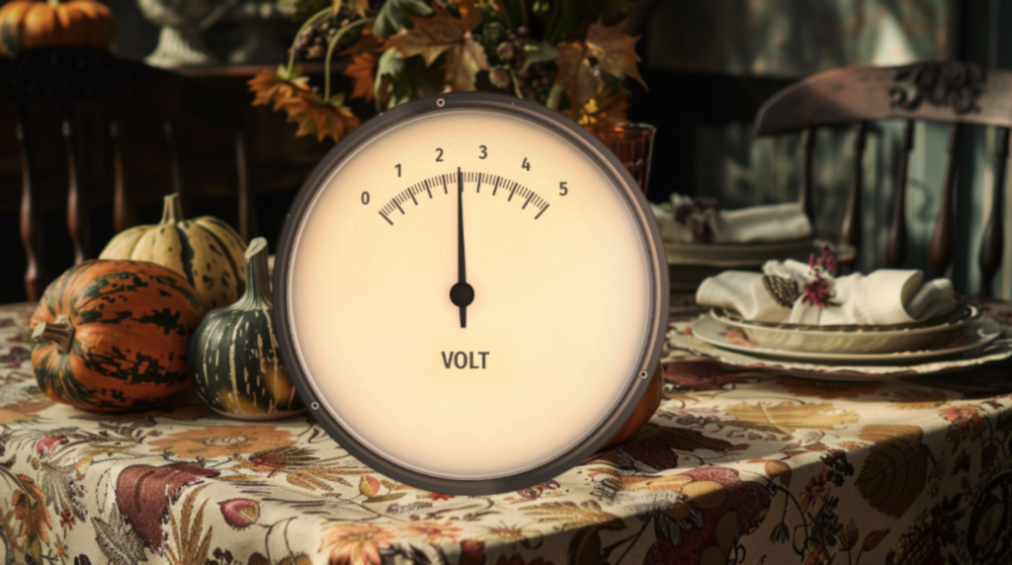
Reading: **2.5** V
